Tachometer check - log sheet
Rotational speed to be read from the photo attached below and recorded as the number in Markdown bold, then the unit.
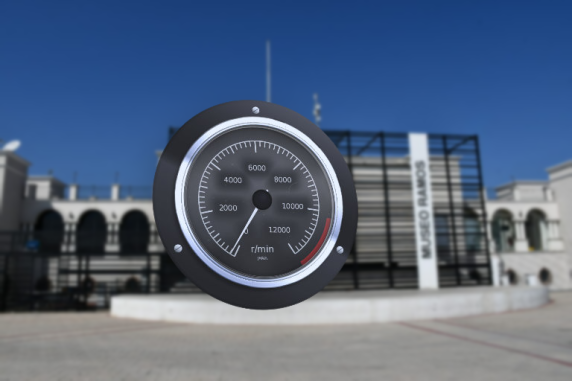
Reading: **200** rpm
